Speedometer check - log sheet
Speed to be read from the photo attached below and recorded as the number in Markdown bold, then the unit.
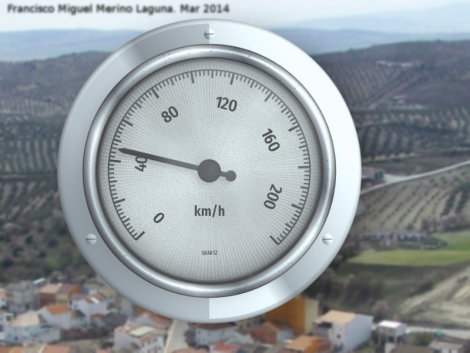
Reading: **46** km/h
